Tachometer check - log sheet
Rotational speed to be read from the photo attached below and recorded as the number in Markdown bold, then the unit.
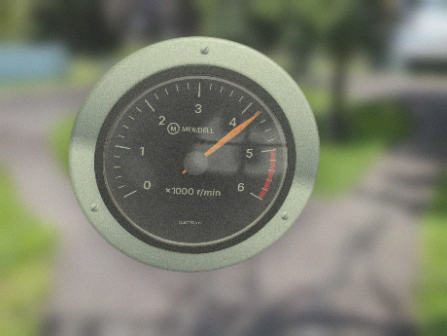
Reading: **4200** rpm
